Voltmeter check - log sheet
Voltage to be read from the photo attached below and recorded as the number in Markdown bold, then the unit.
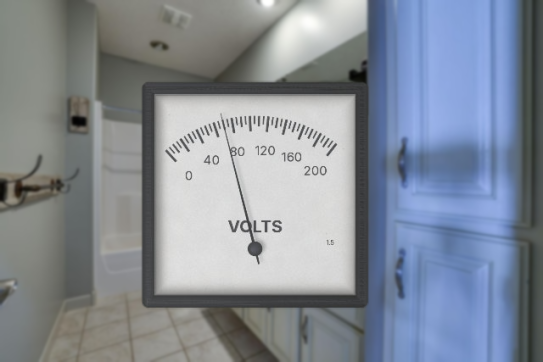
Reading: **70** V
